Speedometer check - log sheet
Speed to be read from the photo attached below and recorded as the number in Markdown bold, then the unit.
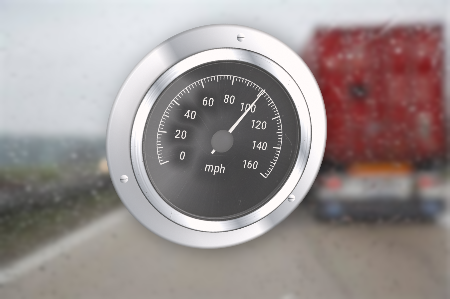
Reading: **100** mph
